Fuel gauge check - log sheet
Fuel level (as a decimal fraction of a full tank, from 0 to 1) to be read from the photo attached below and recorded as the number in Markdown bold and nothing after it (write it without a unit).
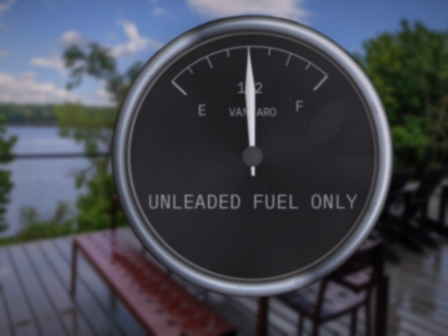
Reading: **0.5**
